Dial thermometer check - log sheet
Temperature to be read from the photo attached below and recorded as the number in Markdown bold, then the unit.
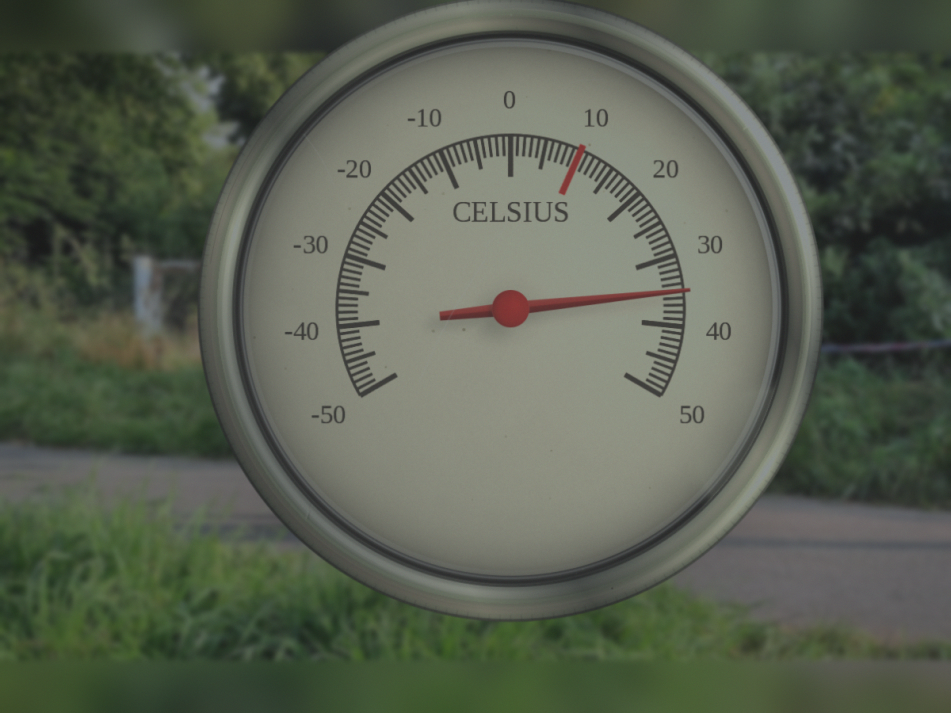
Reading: **35** °C
